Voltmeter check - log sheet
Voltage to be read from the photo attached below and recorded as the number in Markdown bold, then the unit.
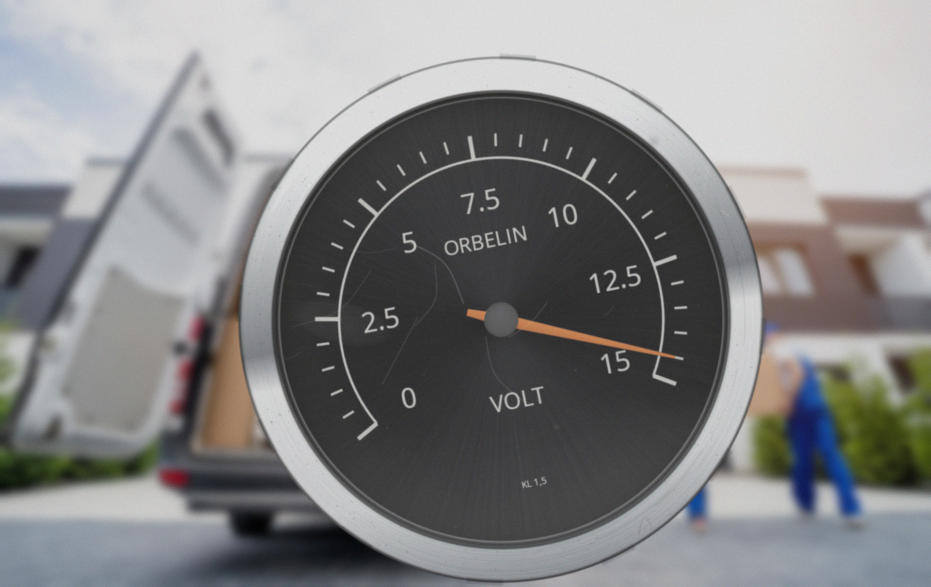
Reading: **14.5** V
